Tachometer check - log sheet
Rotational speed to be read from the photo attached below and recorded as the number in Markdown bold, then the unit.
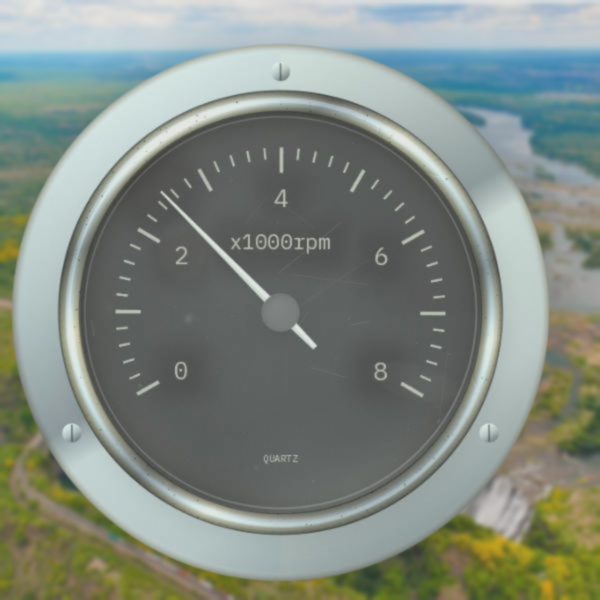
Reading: **2500** rpm
